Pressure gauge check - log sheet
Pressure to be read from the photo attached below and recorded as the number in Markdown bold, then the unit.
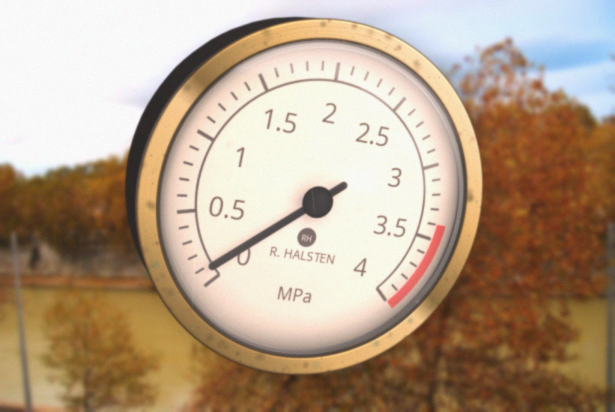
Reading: **0.1** MPa
